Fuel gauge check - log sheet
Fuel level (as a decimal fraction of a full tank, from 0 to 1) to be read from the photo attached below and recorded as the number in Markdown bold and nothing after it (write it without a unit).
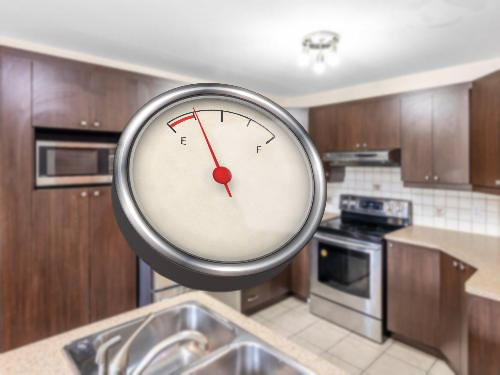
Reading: **0.25**
